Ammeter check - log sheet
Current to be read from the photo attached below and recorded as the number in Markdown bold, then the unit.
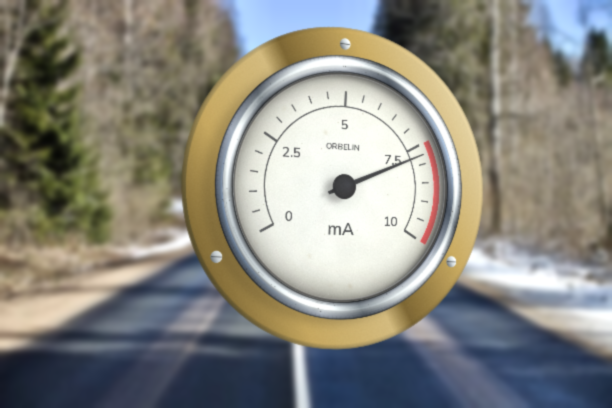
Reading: **7.75** mA
